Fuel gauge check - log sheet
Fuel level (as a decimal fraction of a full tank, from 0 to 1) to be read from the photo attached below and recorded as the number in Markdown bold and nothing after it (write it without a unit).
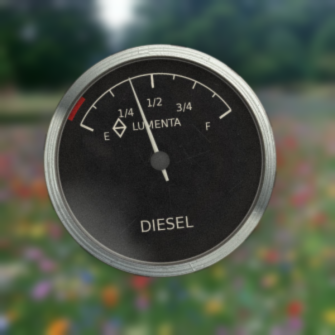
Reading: **0.375**
